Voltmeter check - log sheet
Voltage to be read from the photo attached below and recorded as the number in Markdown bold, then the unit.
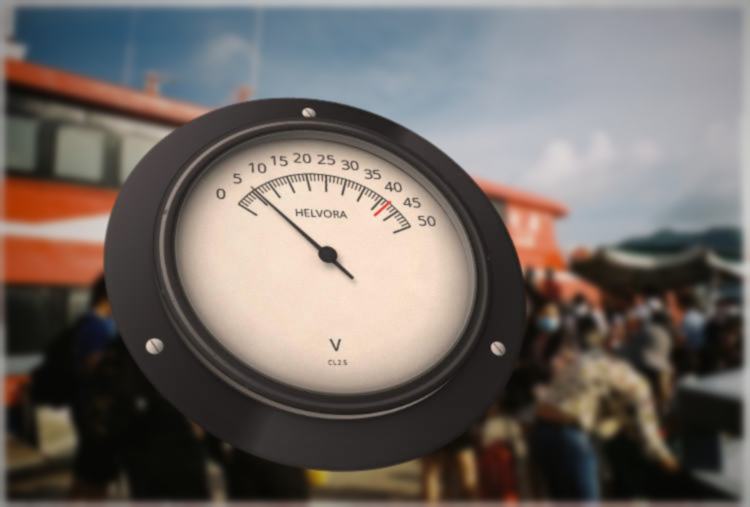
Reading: **5** V
